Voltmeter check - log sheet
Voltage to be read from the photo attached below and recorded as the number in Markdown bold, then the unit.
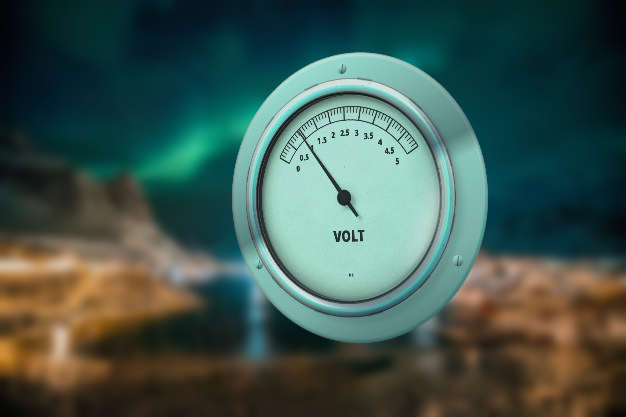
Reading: **1** V
